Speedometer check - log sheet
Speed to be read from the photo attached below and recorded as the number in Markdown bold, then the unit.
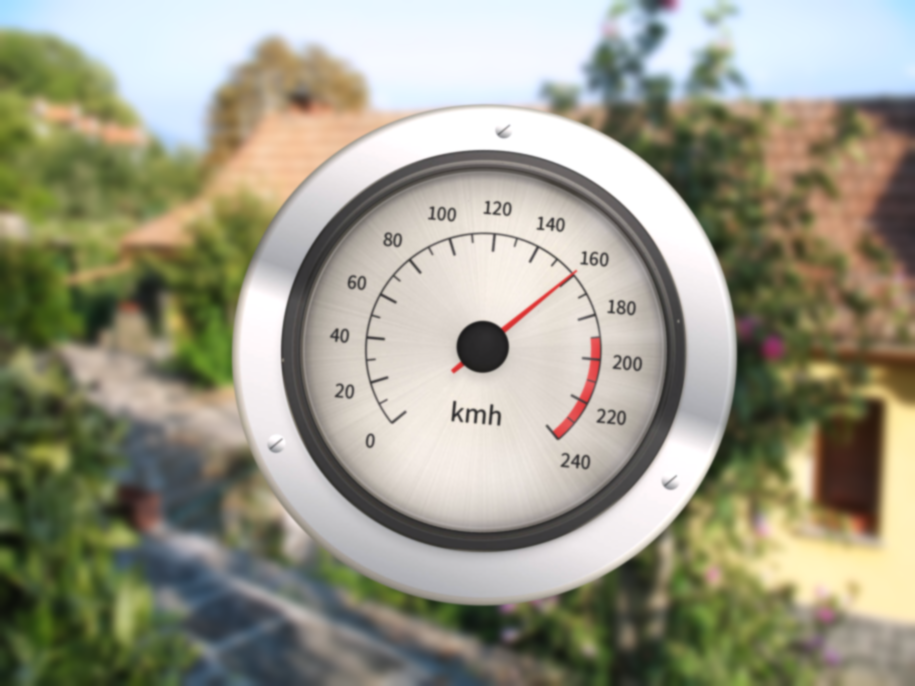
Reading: **160** km/h
